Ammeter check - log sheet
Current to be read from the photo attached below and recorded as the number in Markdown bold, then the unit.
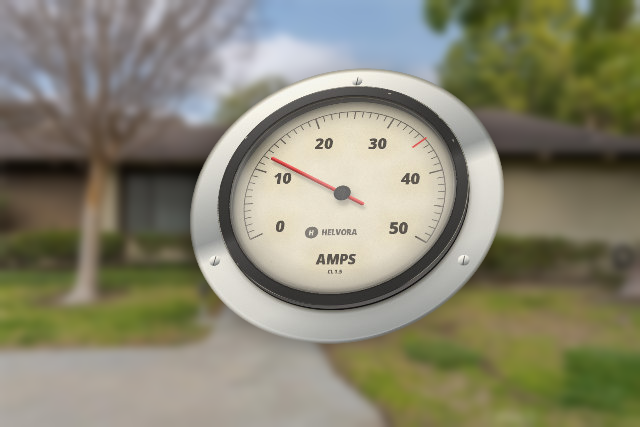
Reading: **12** A
